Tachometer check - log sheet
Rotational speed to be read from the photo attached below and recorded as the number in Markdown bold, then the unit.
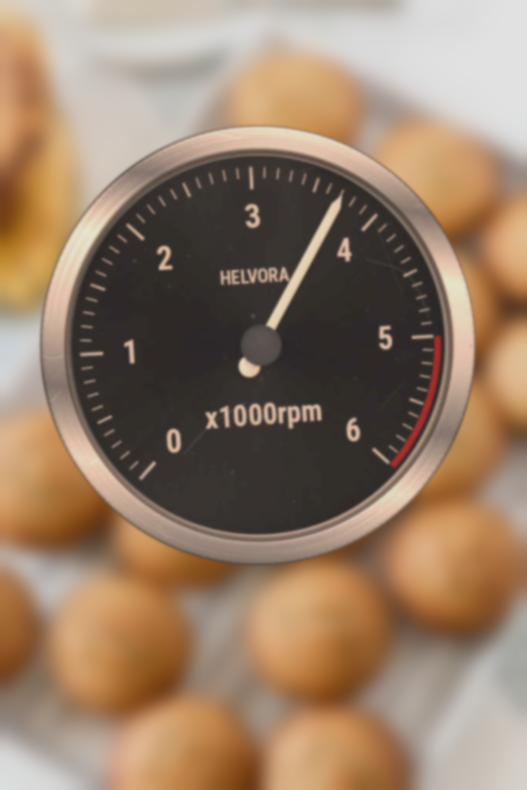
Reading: **3700** rpm
